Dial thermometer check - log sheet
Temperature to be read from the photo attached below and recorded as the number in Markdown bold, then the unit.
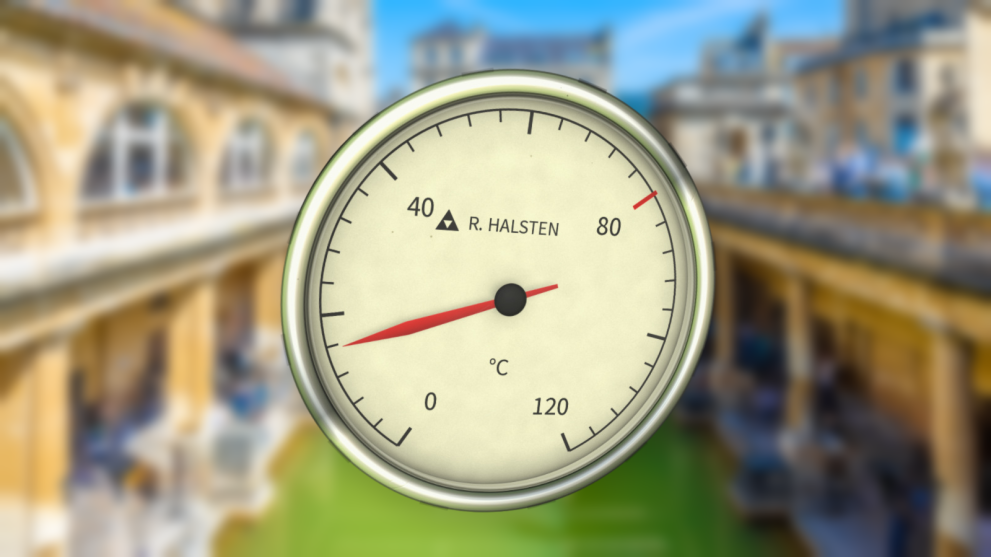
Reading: **16** °C
